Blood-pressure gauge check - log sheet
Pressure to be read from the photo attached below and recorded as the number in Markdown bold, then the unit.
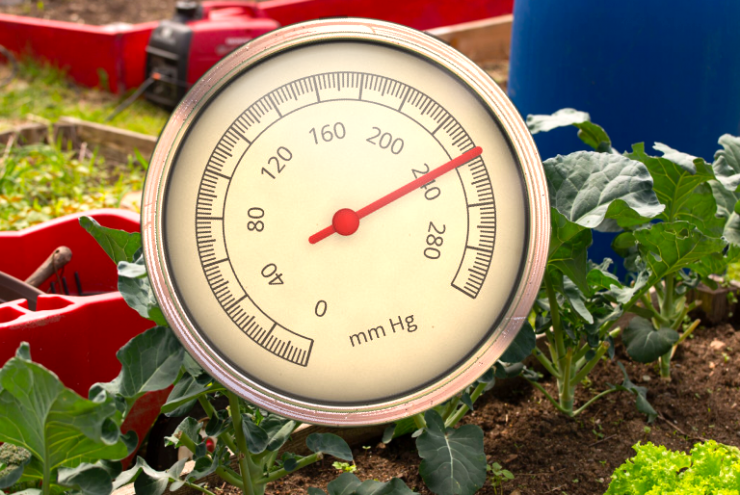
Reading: **238** mmHg
